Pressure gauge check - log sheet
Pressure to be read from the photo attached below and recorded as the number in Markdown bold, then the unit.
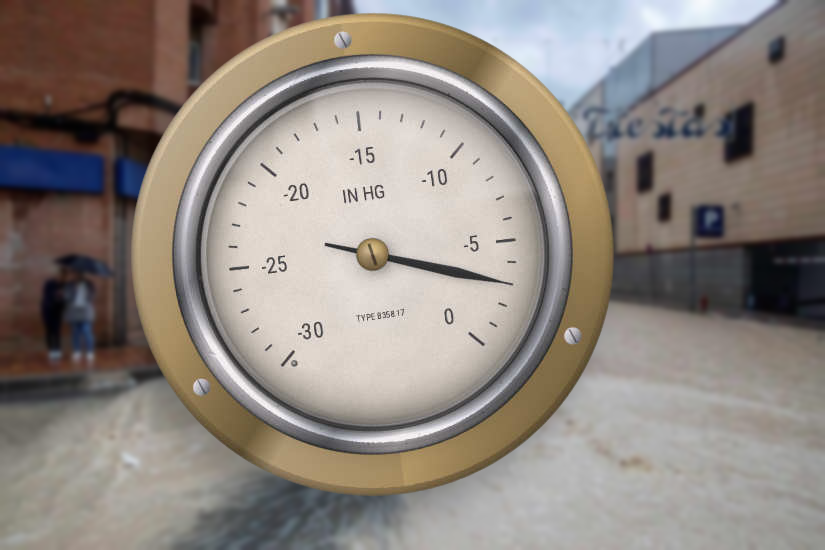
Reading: **-3** inHg
